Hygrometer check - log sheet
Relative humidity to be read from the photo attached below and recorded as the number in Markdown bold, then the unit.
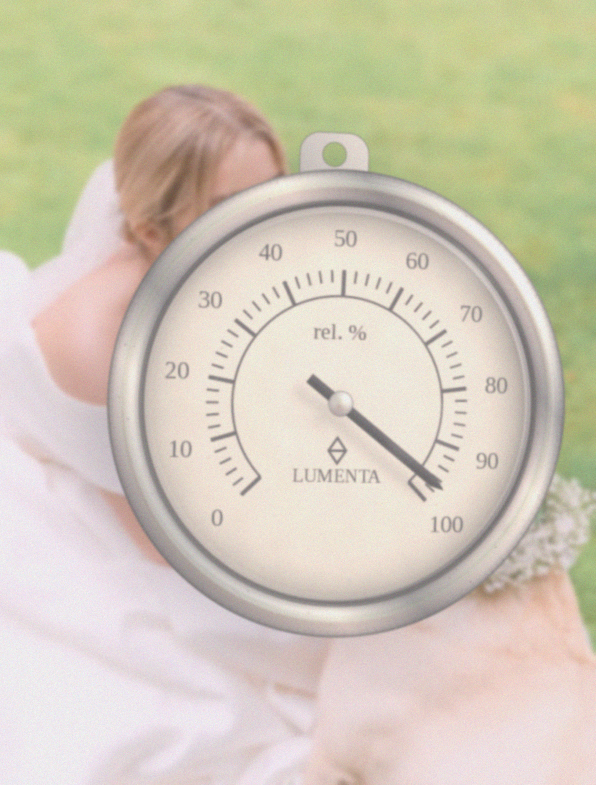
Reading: **97** %
